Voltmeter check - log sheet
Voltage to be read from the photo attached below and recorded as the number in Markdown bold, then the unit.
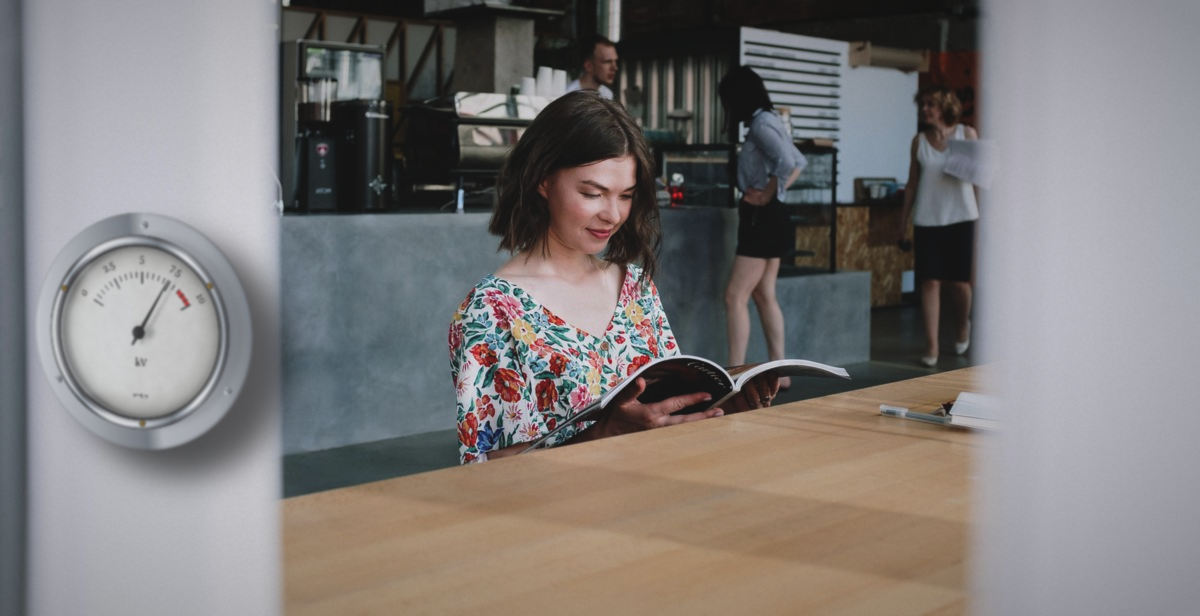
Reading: **7.5** kV
